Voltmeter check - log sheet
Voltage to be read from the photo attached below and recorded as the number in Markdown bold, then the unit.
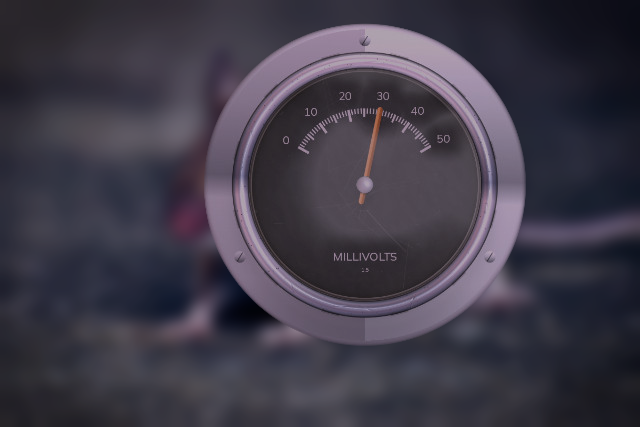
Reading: **30** mV
